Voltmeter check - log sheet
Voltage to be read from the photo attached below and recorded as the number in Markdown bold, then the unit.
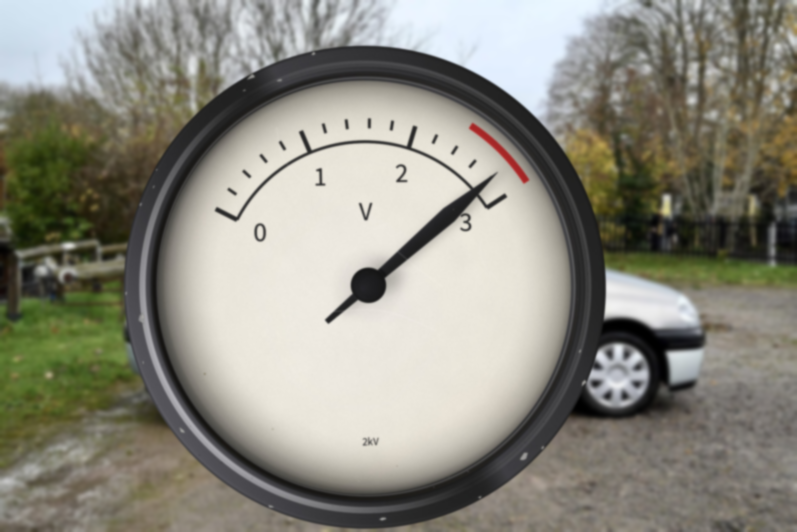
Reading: **2.8** V
